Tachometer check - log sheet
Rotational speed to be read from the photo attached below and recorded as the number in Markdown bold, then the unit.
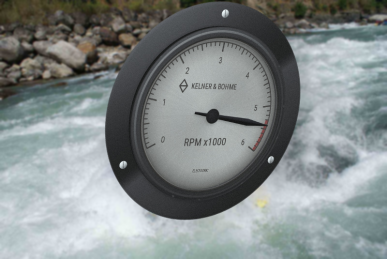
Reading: **5400** rpm
